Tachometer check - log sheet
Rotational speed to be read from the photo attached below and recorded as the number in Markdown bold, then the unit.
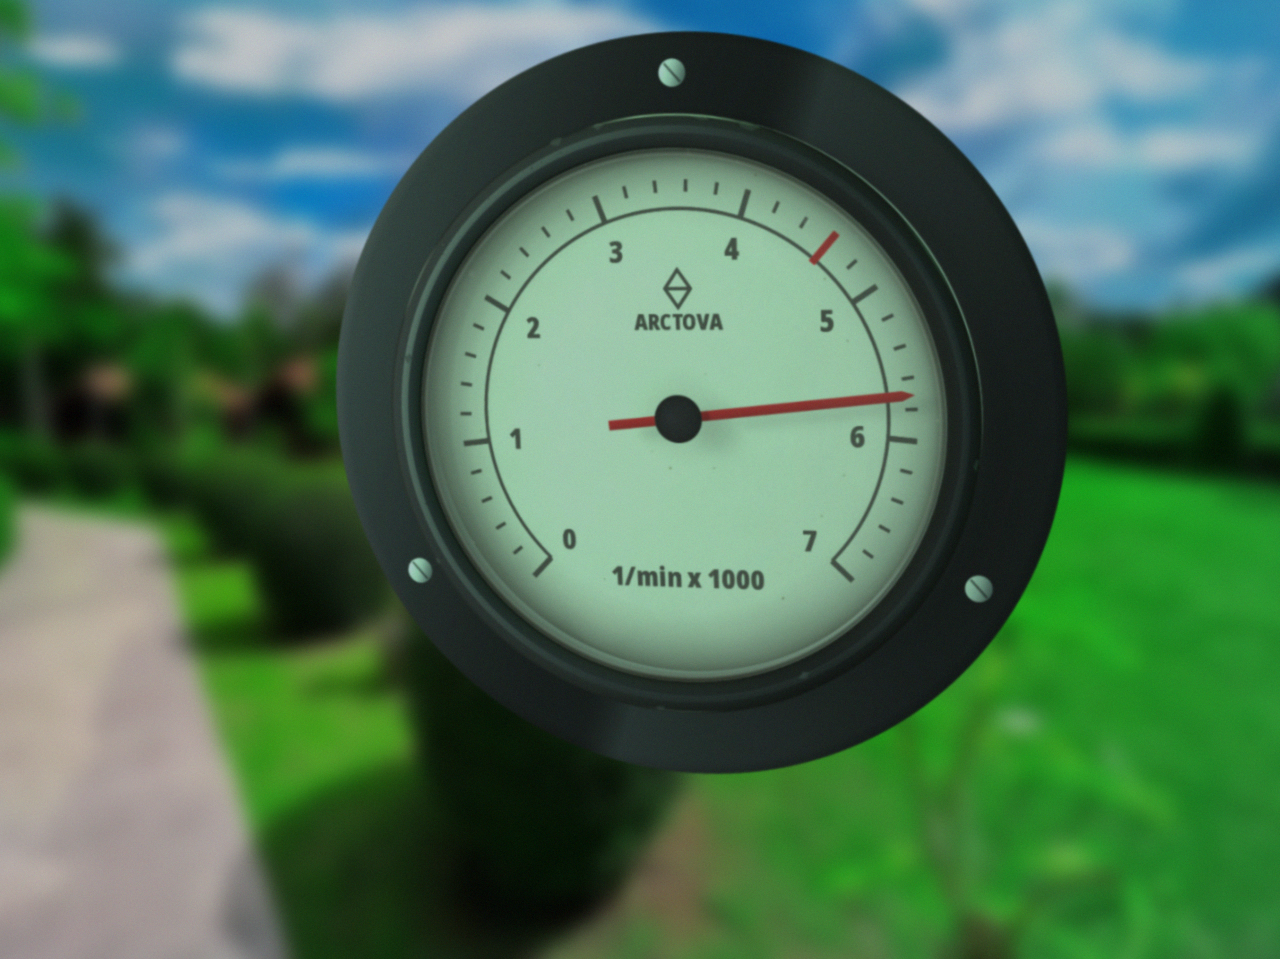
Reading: **5700** rpm
